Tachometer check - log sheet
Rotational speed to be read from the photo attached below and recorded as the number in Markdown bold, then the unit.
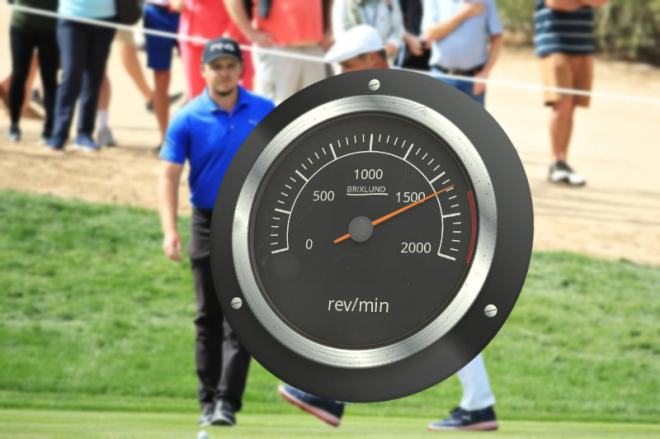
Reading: **1600** rpm
